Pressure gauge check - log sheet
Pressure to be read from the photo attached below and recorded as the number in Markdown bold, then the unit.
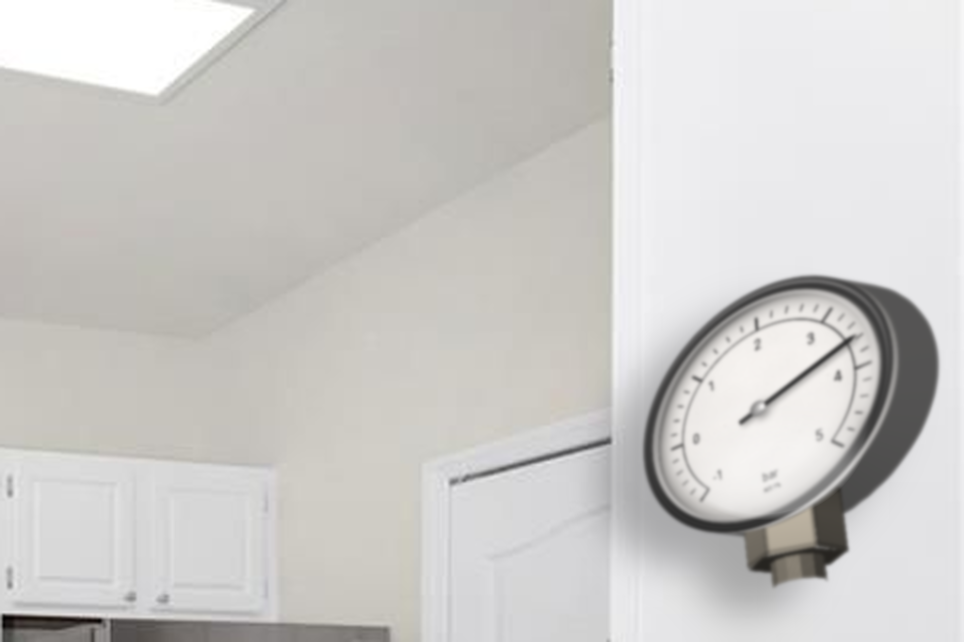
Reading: **3.6** bar
